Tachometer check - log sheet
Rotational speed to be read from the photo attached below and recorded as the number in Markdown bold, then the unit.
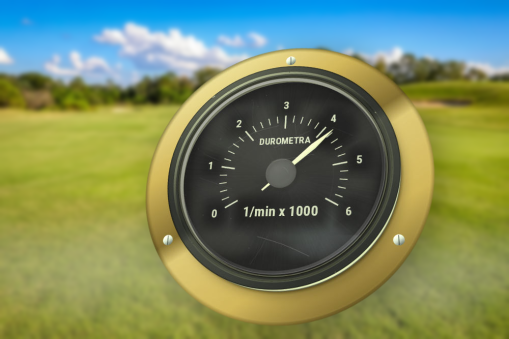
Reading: **4200** rpm
